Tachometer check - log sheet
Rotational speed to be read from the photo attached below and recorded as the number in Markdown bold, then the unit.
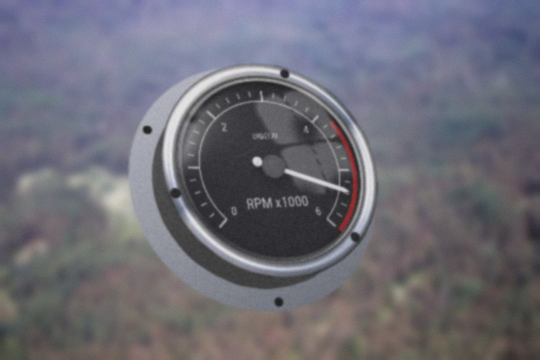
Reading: **5400** rpm
